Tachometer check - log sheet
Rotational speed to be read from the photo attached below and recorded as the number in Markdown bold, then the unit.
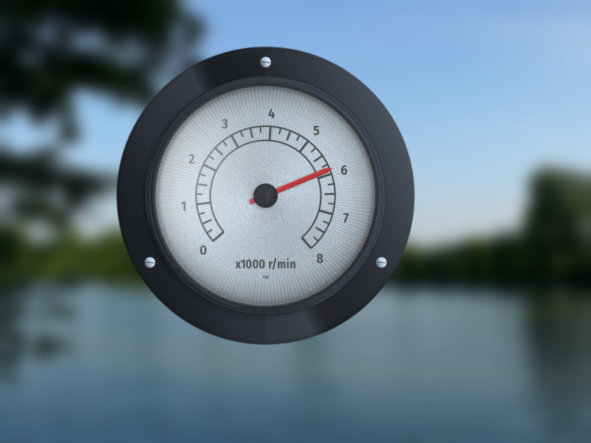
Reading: **5875** rpm
